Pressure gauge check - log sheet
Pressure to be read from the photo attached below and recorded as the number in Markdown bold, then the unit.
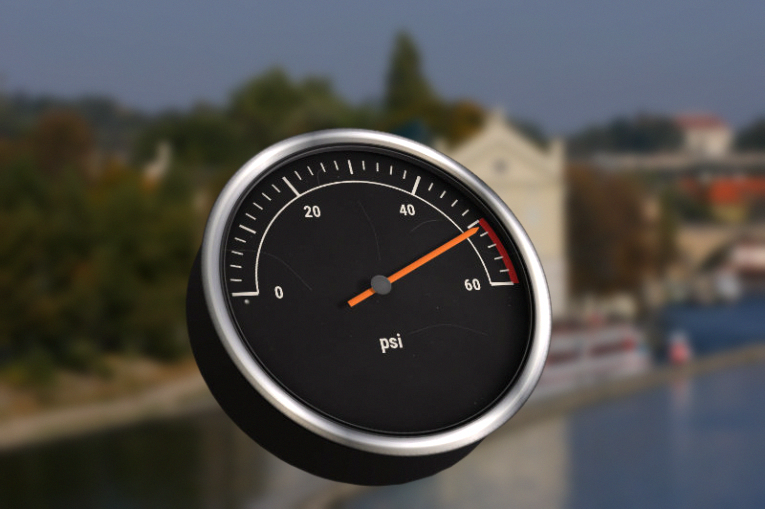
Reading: **51** psi
